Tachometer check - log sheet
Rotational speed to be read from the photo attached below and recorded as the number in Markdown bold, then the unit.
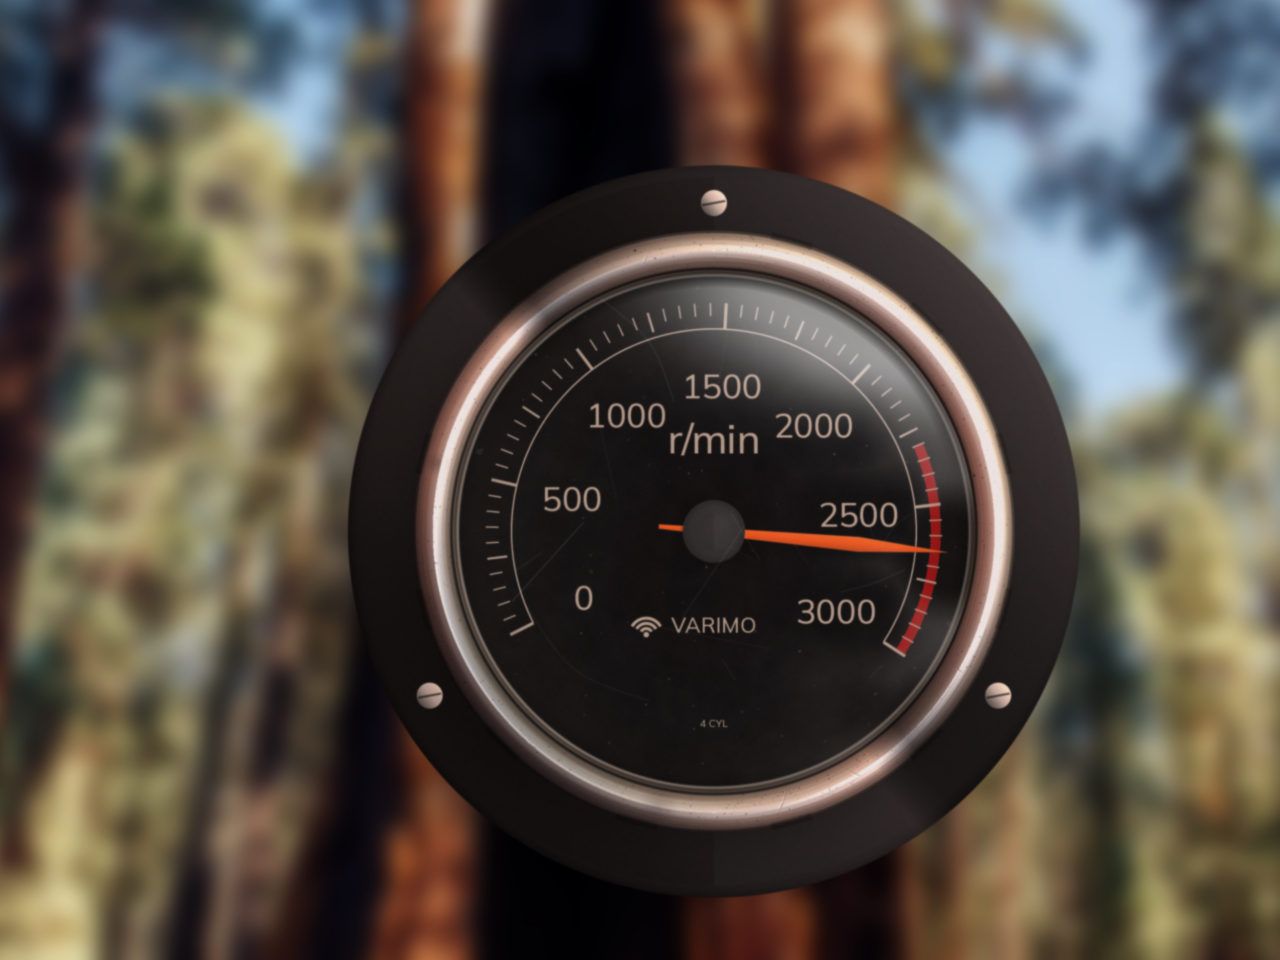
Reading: **2650** rpm
